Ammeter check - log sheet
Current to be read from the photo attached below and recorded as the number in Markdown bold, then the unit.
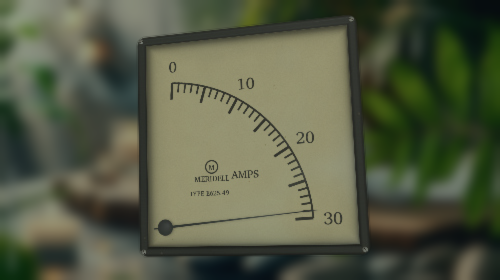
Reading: **29** A
